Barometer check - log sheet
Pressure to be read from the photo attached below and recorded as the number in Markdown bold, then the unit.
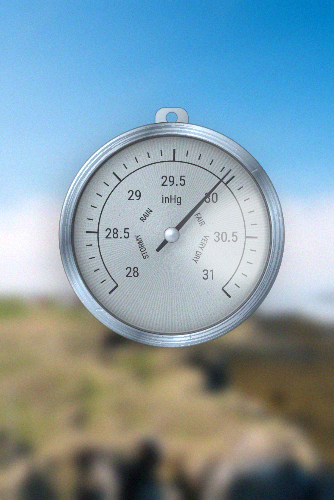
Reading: **29.95** inHg
